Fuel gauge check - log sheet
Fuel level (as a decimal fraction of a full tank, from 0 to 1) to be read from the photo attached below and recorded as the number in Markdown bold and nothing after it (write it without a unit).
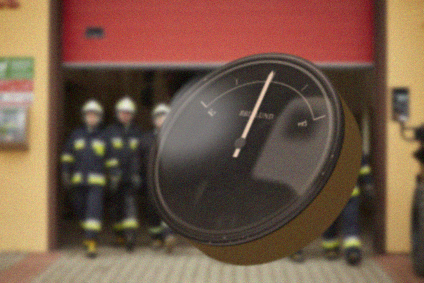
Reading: **0.5**
